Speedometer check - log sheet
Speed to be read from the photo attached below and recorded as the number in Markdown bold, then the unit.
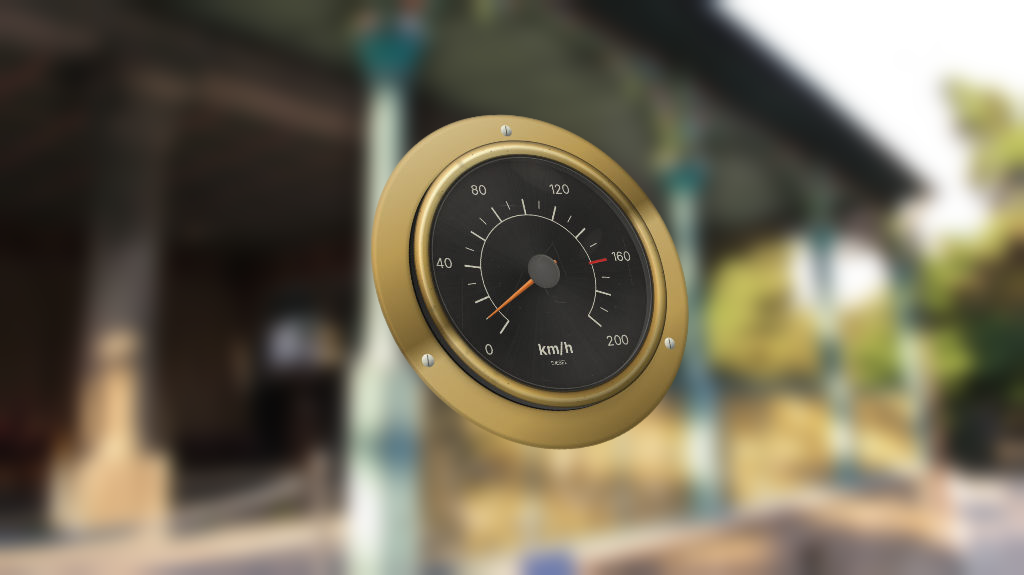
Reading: **10** km/h
